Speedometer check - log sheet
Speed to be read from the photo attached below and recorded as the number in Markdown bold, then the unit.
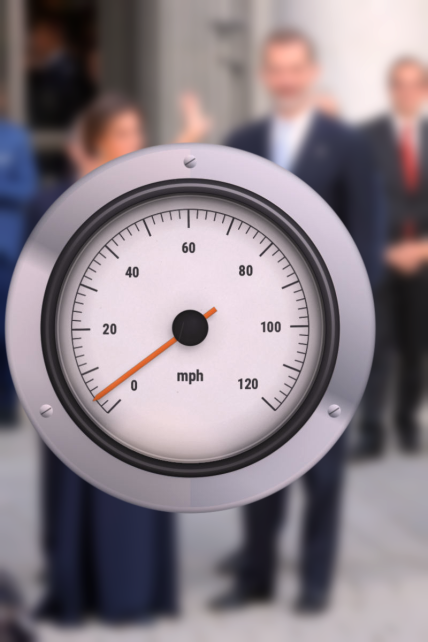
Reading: **4** mph
